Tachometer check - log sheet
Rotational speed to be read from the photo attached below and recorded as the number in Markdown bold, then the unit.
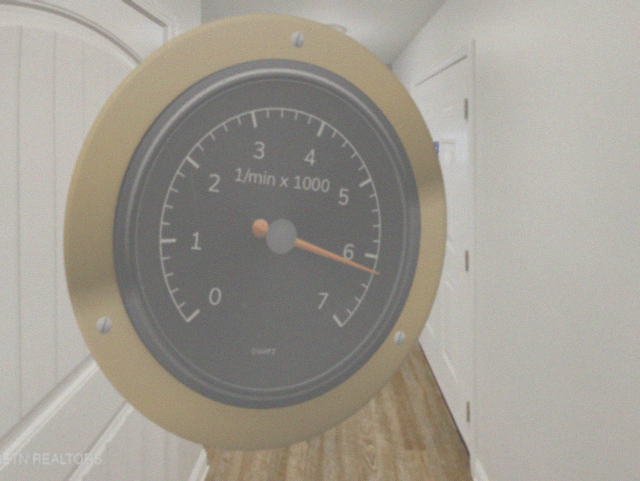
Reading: **6200** rpm
